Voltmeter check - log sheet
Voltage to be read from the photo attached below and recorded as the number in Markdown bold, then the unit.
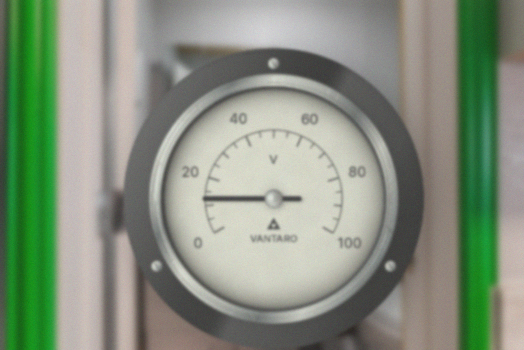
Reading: **12.5** V
